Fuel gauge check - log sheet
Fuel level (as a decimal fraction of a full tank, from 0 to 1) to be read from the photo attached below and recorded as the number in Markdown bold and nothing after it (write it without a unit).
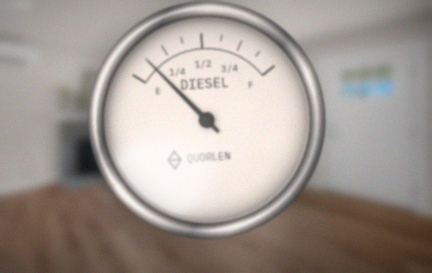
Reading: **0.125**
